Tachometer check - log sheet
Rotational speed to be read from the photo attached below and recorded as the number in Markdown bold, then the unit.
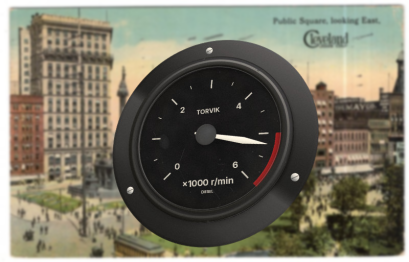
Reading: **5250** rpm
